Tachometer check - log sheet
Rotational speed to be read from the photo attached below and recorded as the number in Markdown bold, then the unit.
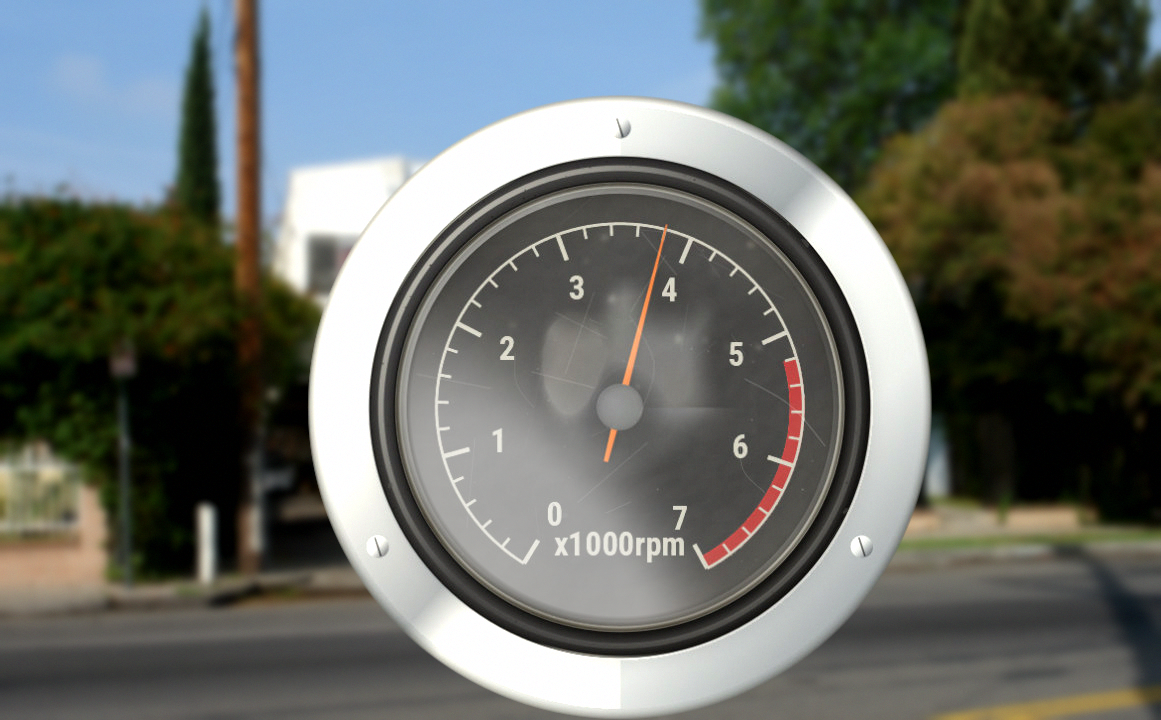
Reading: **3800** rpm
